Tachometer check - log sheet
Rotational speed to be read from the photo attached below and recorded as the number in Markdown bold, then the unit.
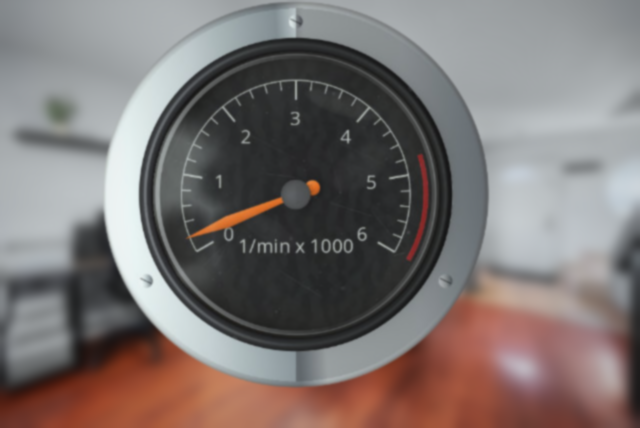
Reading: **200** rpm
